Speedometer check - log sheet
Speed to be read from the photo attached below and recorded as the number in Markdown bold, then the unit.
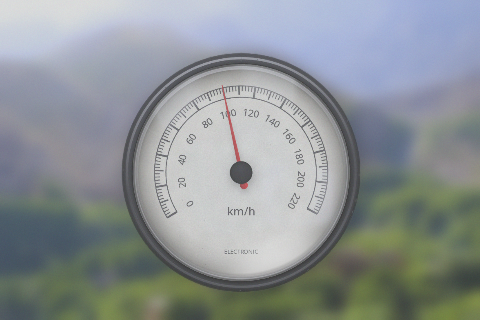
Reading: **100** km/h
